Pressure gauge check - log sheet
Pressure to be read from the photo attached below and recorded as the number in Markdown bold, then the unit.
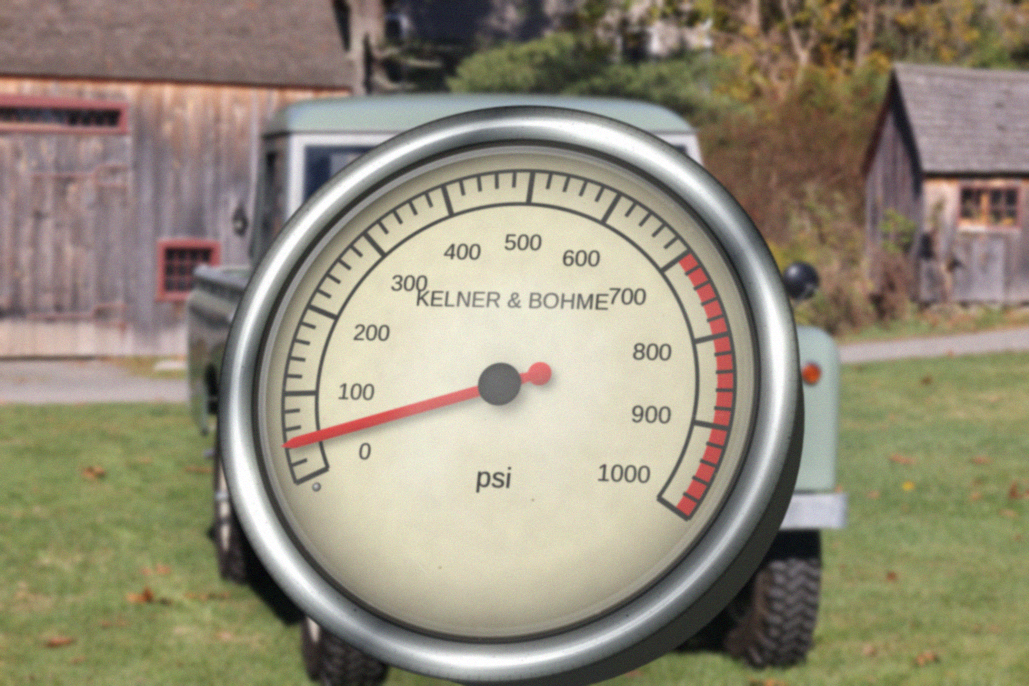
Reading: **40** psi
